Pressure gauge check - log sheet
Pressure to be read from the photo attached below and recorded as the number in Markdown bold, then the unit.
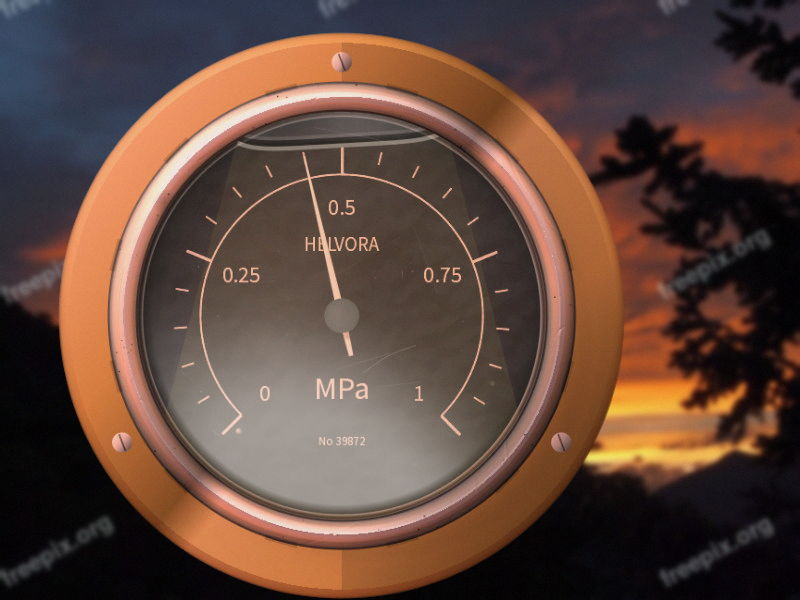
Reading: **0.45** MPa
